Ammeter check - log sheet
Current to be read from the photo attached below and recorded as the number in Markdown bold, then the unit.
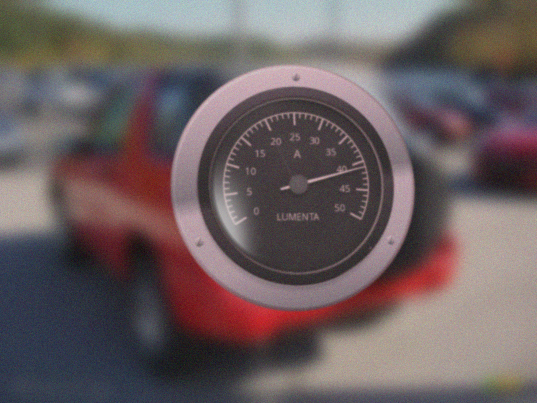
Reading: **41** A
